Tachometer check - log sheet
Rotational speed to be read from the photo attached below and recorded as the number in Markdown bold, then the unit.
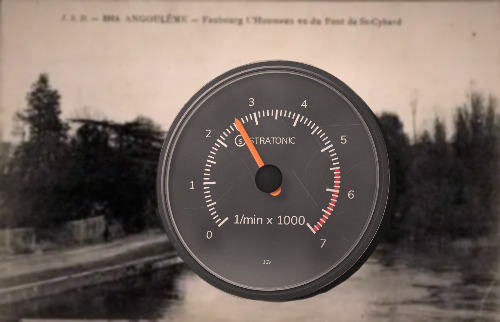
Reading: **2600** rpm
